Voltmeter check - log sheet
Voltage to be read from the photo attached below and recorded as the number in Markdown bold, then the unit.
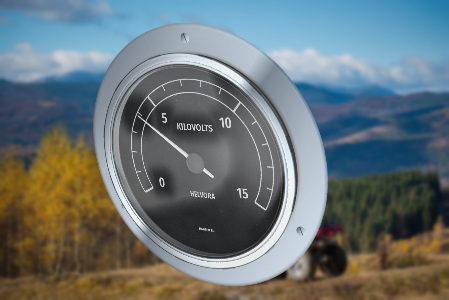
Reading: **4** kV
